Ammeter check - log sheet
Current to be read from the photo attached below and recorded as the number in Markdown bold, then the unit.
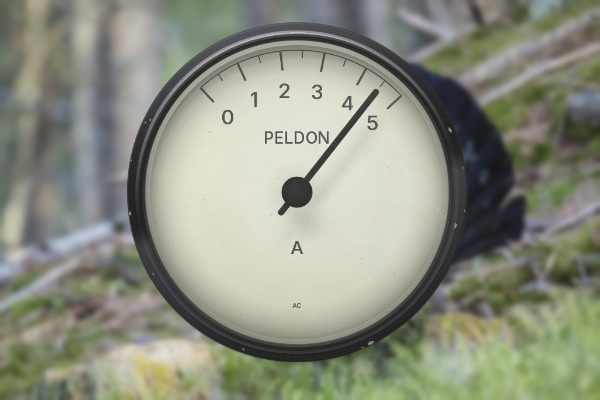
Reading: **4.5** A
